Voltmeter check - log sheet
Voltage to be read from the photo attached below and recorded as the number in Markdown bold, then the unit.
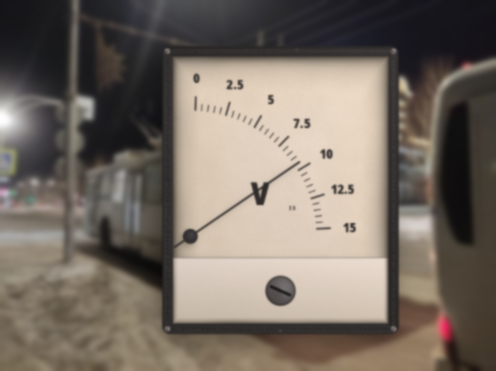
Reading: **9.5** V
